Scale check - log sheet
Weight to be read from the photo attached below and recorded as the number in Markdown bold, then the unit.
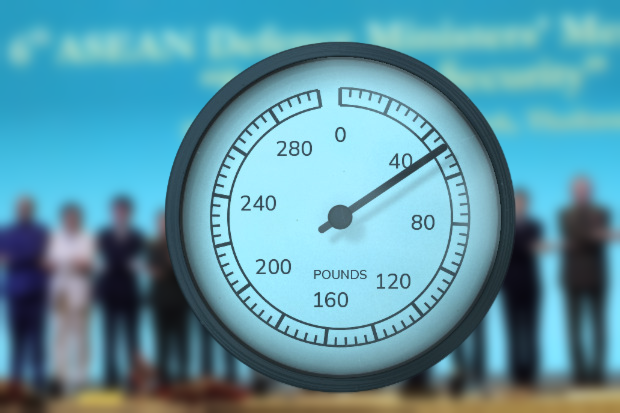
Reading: **48** lb
